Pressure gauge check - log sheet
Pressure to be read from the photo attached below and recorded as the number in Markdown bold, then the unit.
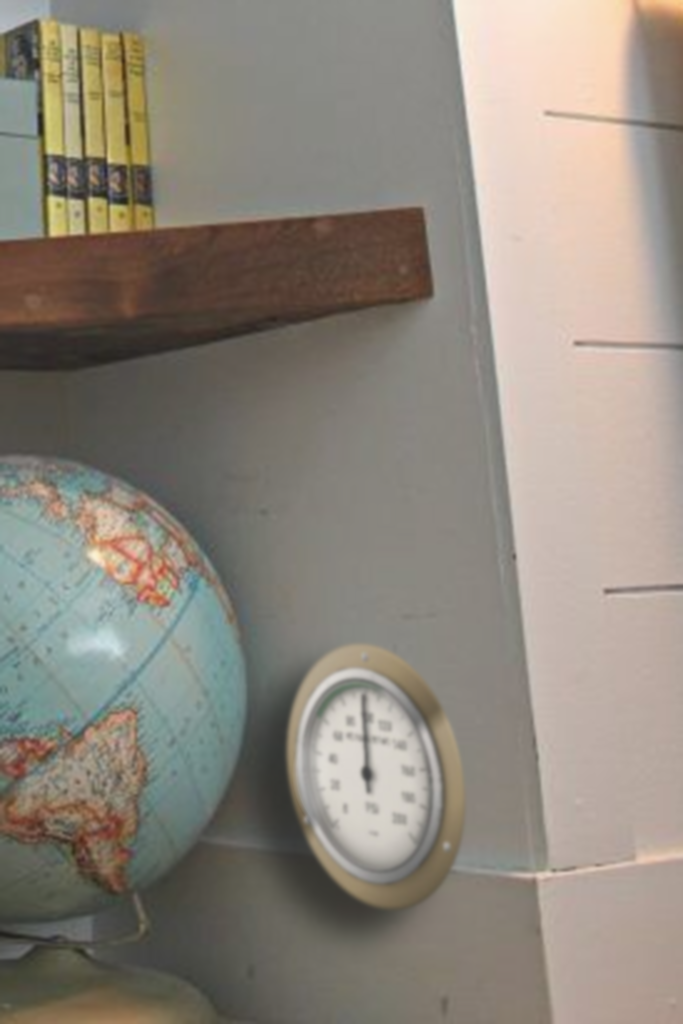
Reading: **100** psi
